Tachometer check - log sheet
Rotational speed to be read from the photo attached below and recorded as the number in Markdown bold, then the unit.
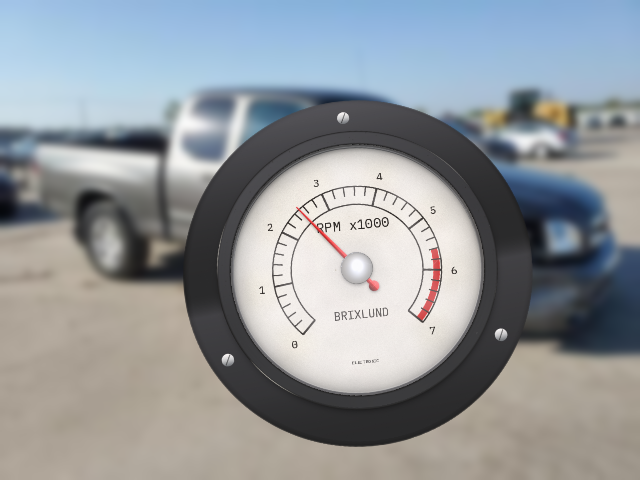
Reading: **2500** rpm
